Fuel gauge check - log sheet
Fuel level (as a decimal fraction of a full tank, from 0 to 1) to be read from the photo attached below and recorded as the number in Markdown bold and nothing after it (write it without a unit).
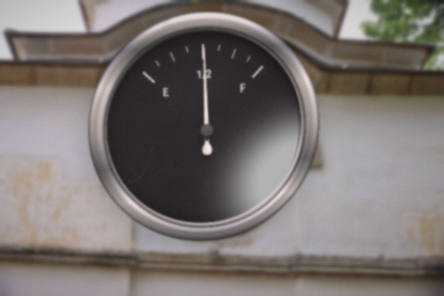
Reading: **0.5**
